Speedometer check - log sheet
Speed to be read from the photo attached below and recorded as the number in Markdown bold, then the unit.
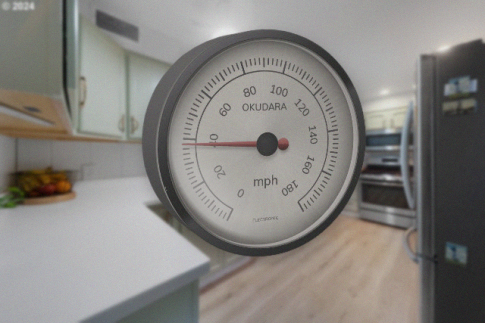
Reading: **38** mph
